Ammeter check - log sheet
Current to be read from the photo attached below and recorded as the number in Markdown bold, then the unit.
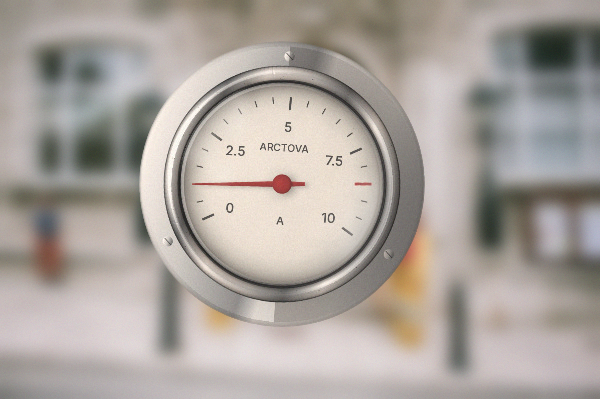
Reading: **1** A
